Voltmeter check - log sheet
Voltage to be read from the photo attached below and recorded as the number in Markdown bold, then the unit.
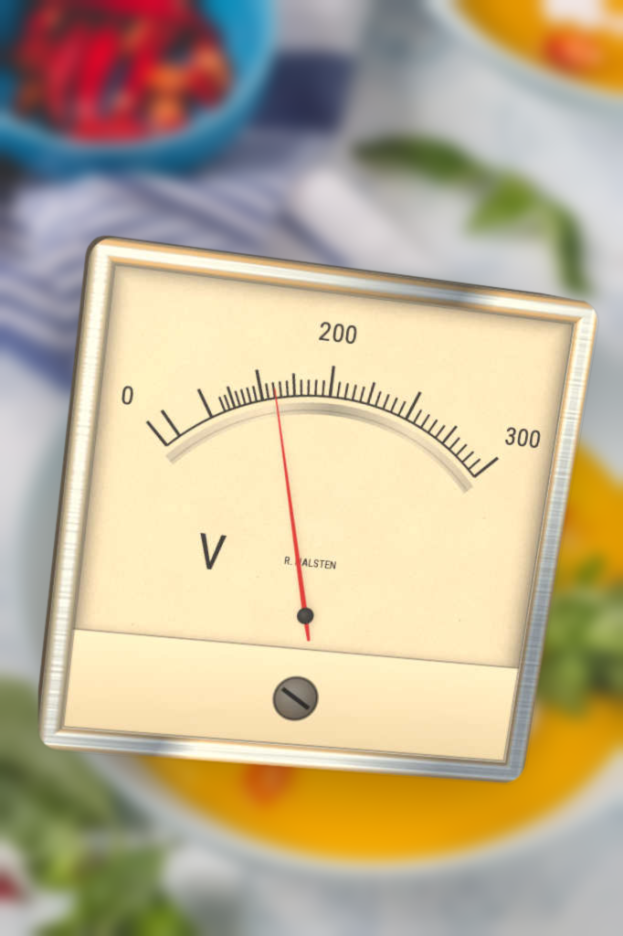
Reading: **160** V
